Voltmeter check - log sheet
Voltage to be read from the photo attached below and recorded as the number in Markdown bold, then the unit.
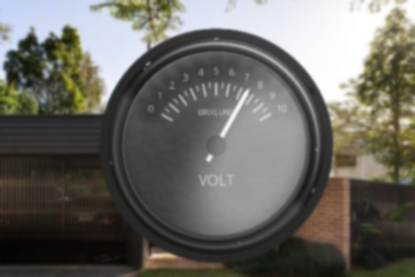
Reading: **7.5** V
